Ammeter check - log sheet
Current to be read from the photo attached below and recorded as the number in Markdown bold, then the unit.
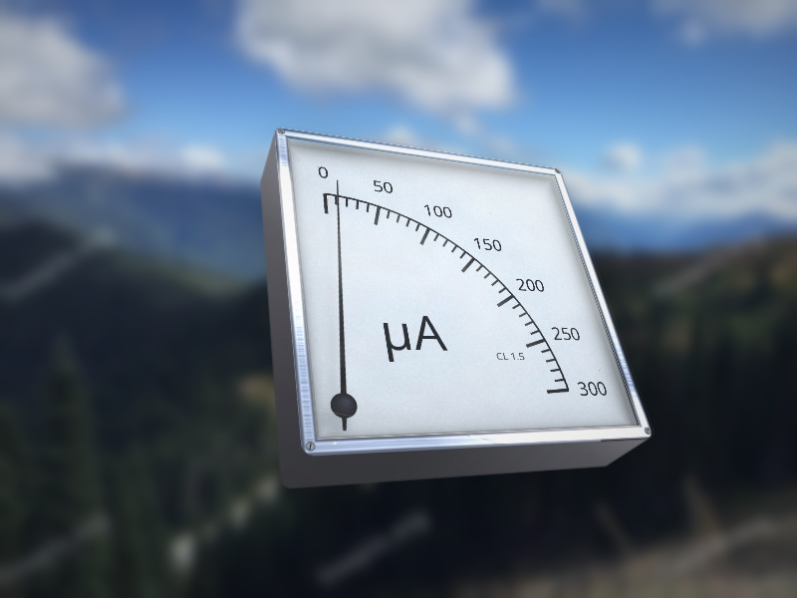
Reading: **10** µA
